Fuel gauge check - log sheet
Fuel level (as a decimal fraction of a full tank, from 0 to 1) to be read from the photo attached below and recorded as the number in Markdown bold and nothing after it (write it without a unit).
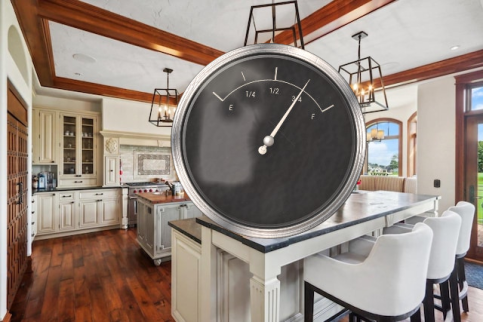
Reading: **0.75**
